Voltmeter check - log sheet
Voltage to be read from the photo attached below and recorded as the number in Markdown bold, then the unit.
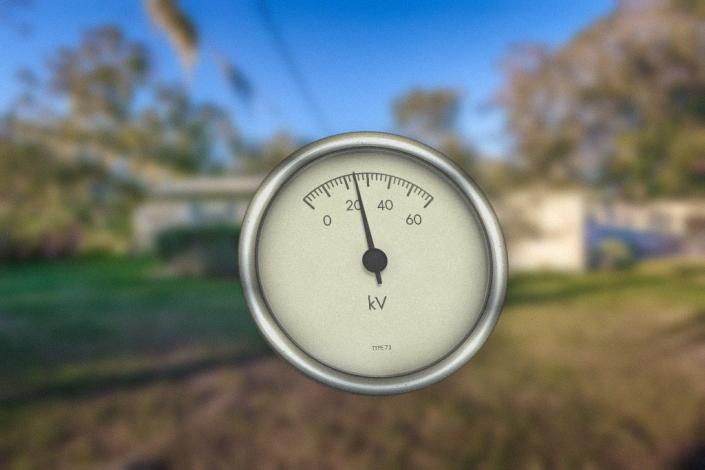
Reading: **24** kV
